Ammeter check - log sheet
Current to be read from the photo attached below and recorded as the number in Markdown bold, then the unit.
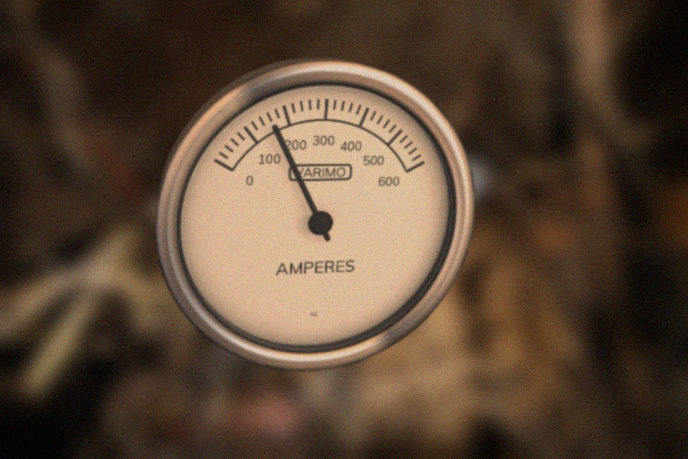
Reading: **160** A
